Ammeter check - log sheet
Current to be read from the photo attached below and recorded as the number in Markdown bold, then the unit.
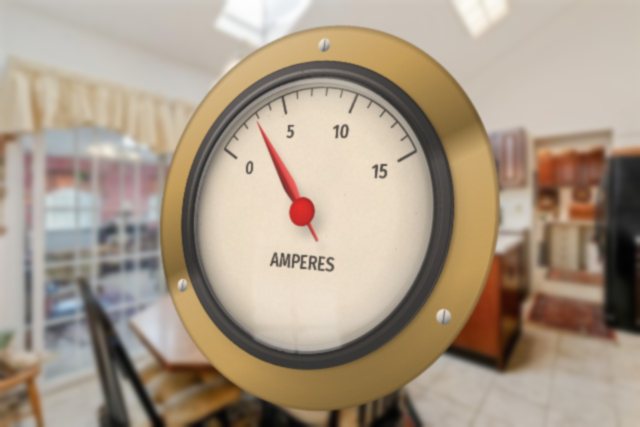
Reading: **3** A
